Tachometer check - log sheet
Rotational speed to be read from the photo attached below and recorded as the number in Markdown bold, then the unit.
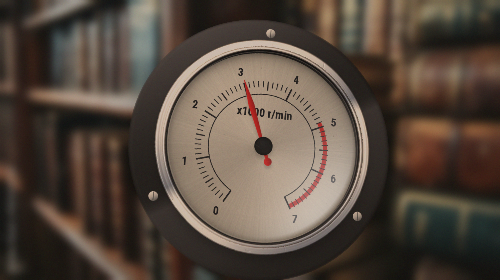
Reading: **3000** rpm
